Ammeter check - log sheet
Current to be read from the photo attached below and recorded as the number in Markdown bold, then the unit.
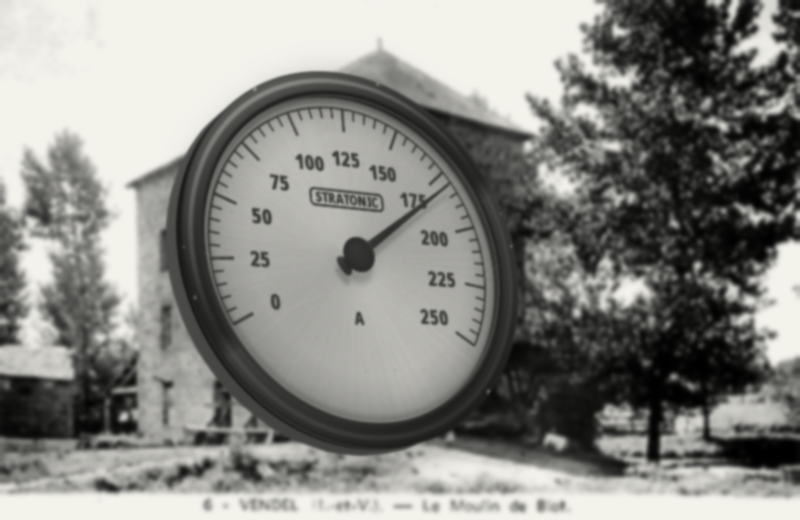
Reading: **180** A
